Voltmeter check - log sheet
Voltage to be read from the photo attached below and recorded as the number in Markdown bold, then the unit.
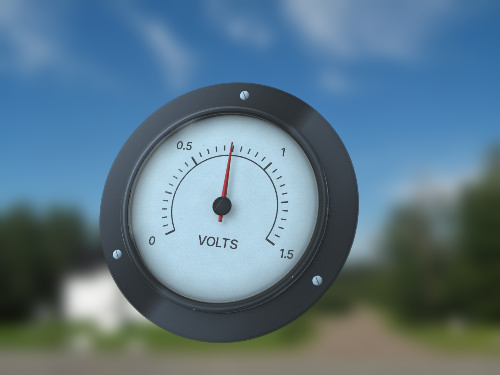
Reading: **0.75** V
